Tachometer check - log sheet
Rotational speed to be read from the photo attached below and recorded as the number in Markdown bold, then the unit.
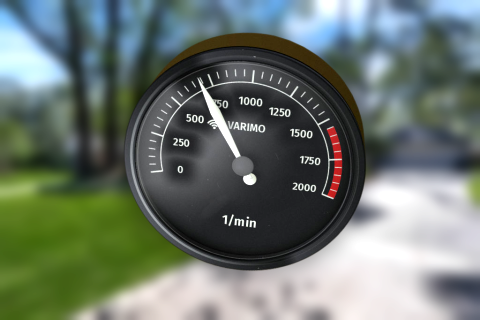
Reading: **700** rpm
